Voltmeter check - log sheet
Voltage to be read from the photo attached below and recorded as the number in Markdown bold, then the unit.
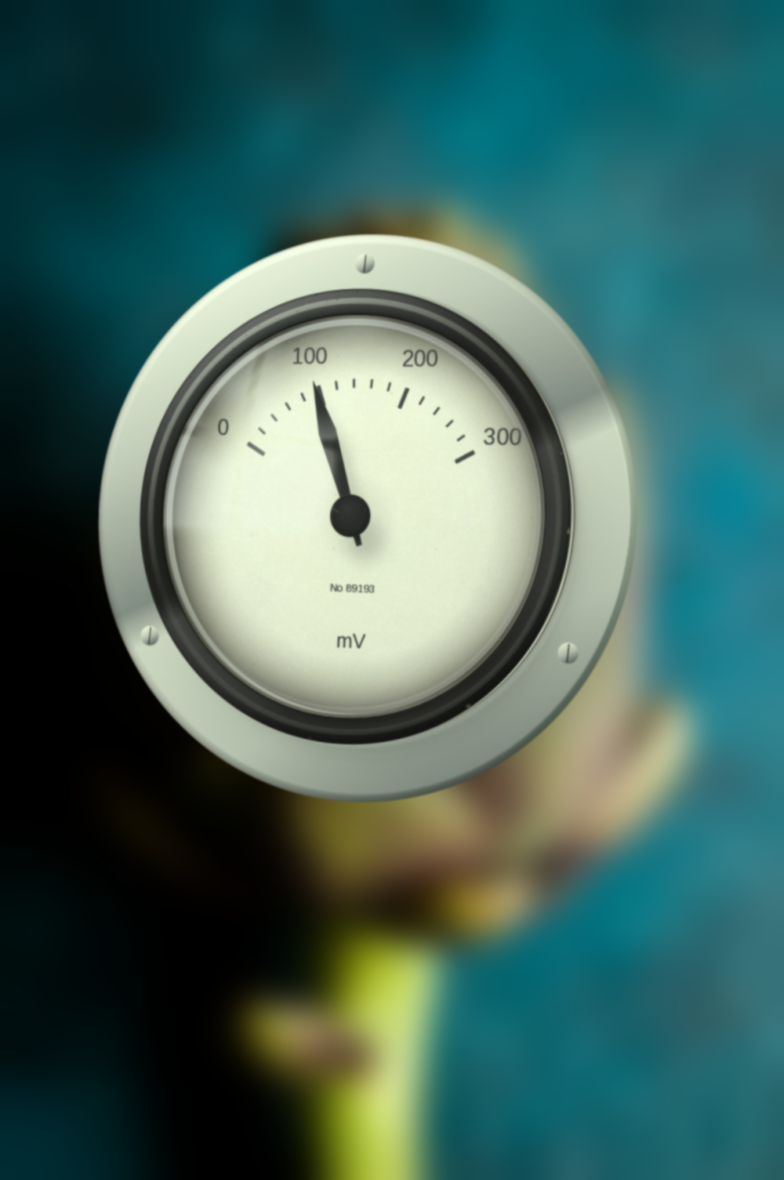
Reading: **100** mV
